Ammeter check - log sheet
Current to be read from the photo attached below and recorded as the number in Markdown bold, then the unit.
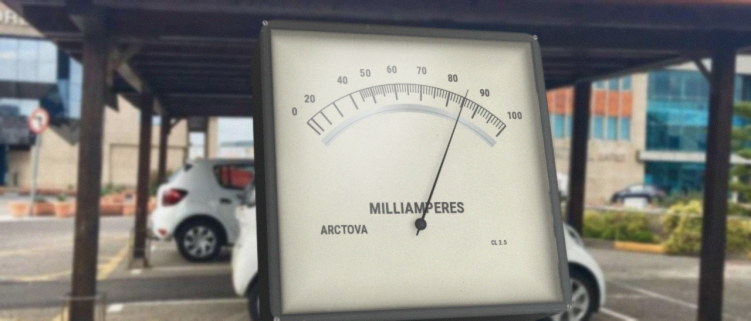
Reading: **85** mA
